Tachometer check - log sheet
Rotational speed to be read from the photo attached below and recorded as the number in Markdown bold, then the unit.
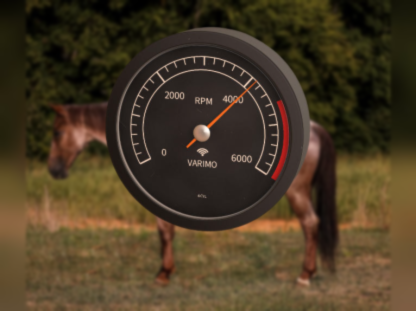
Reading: **4100** rpm
